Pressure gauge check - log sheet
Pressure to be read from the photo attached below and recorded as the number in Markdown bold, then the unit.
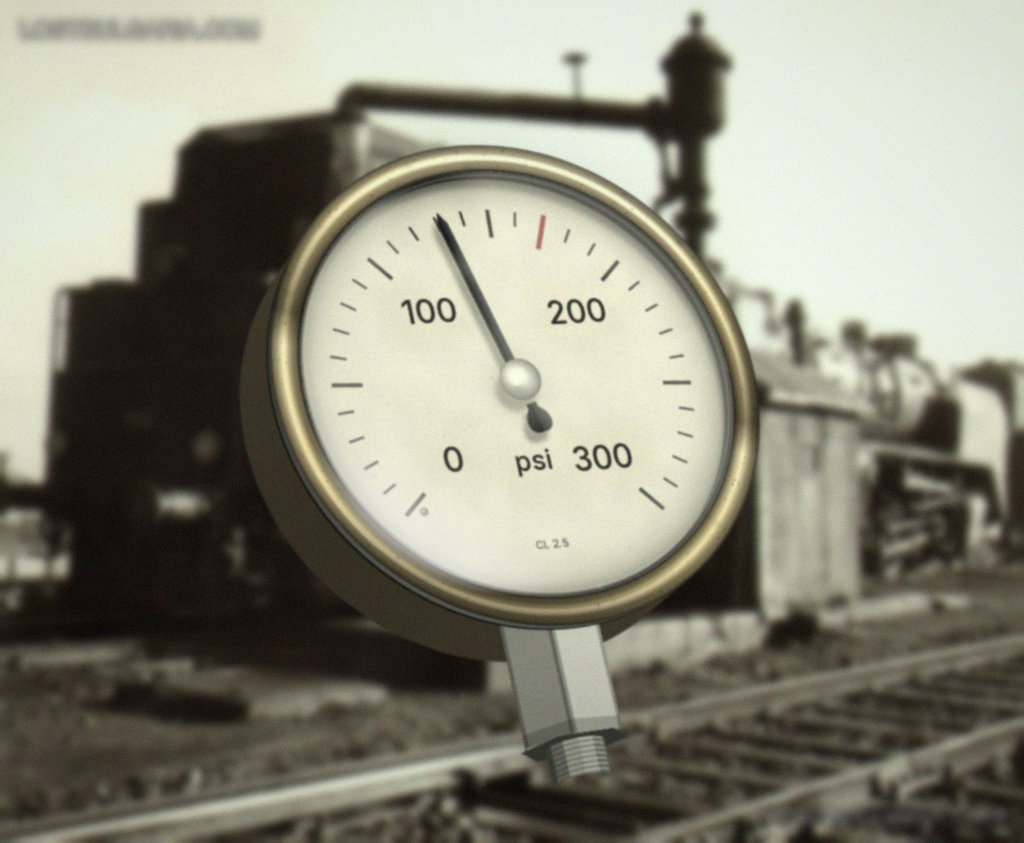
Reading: **130** psi
